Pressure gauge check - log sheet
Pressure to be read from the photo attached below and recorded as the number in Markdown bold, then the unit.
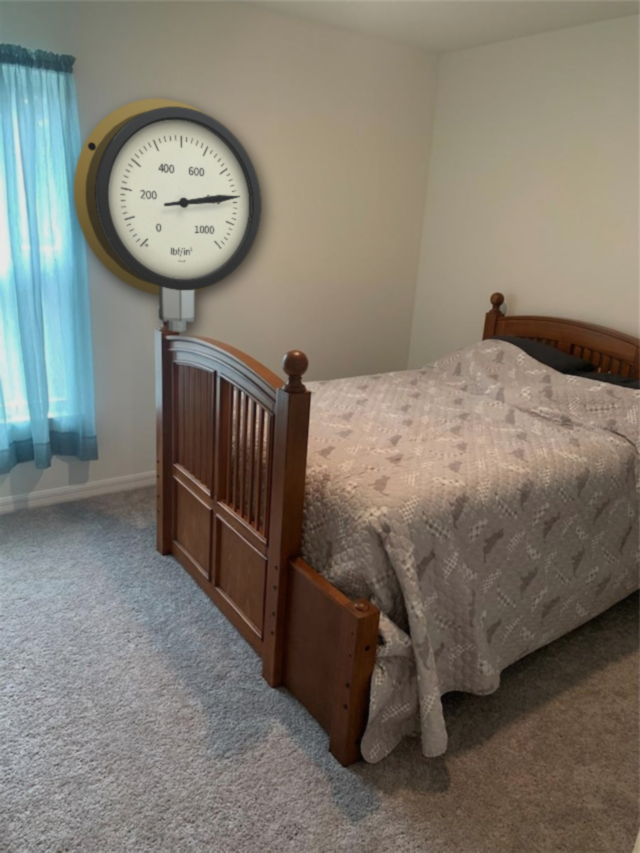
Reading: **800** psi
